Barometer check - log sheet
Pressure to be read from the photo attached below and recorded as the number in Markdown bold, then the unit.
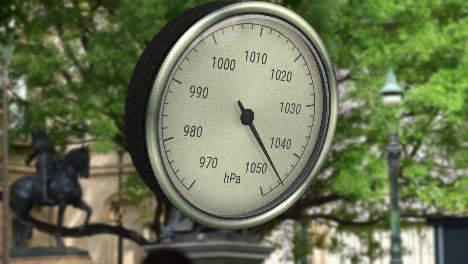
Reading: **1046** hPa
